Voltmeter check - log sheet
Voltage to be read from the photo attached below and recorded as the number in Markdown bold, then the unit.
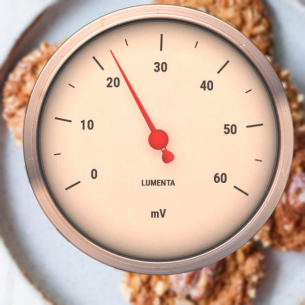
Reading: **22.5** mV
